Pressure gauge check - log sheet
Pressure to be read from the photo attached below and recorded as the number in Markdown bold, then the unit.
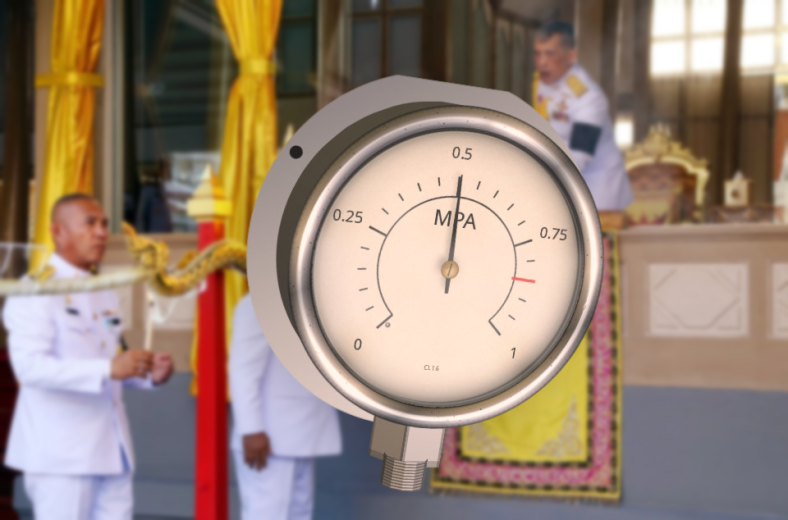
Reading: **0.5** MPa
